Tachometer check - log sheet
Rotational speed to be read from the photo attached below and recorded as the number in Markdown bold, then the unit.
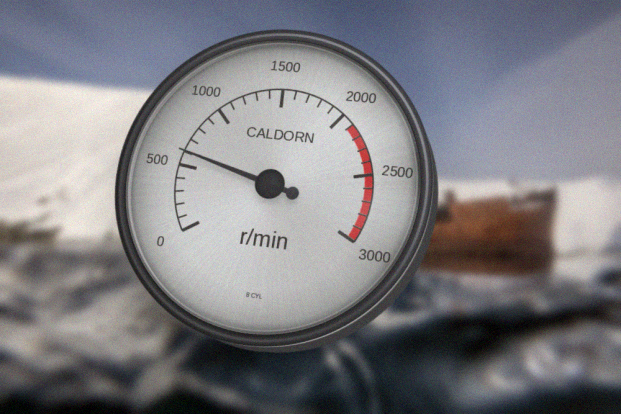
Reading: **600** rpm
